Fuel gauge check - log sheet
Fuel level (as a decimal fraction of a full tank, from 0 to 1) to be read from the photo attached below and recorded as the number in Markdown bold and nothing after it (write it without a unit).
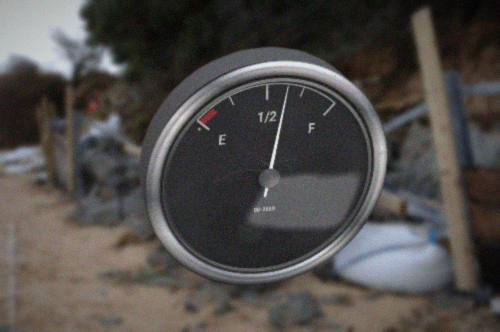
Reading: **0.625**
